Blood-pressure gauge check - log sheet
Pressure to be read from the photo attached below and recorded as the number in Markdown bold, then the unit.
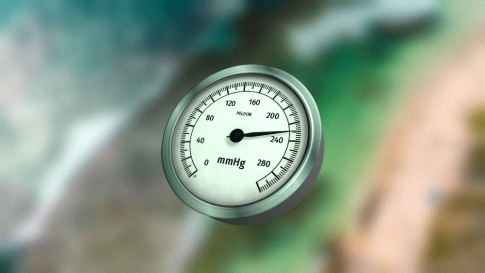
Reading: **230** mmHg
